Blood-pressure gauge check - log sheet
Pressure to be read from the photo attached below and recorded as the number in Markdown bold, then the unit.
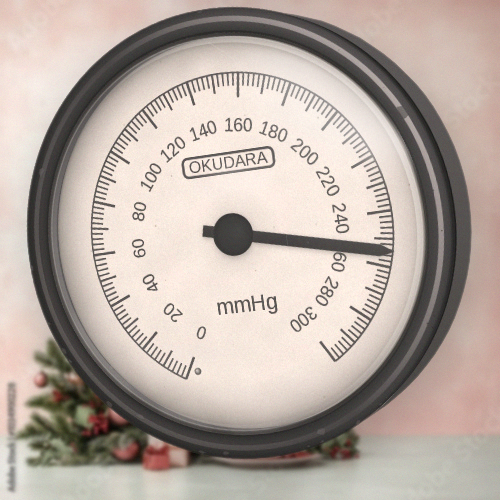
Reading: **254** mmHg
